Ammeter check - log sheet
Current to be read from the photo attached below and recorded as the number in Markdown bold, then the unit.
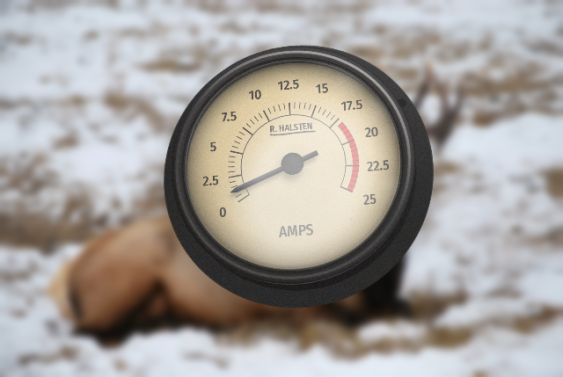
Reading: **1** A
